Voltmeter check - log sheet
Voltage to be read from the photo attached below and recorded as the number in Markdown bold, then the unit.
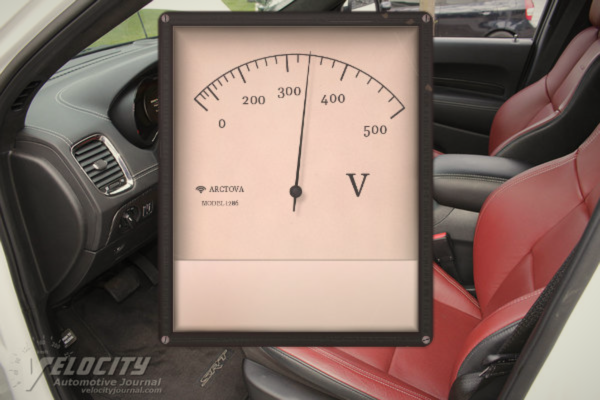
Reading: **340** V
